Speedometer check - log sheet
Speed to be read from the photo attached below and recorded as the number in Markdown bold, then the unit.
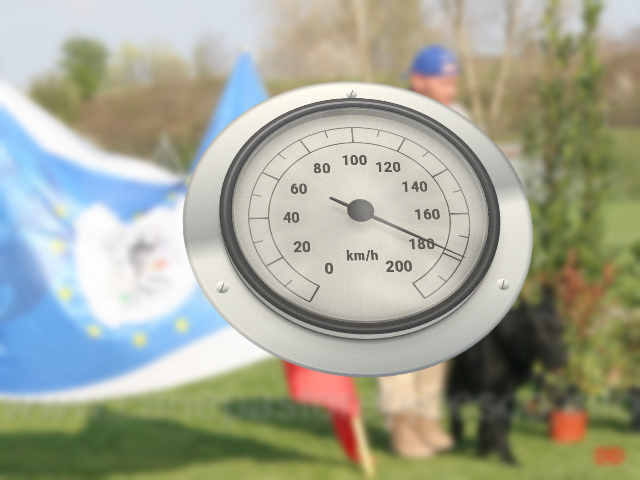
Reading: **180** km/h
